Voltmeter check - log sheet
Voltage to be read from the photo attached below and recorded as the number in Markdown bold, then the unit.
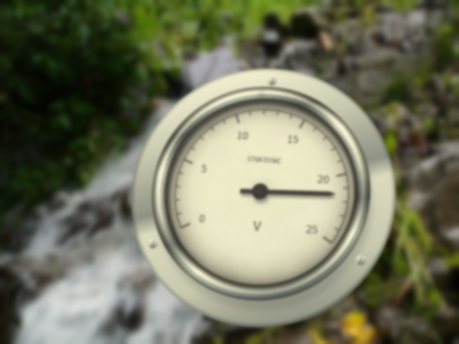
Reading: **21.5** V
